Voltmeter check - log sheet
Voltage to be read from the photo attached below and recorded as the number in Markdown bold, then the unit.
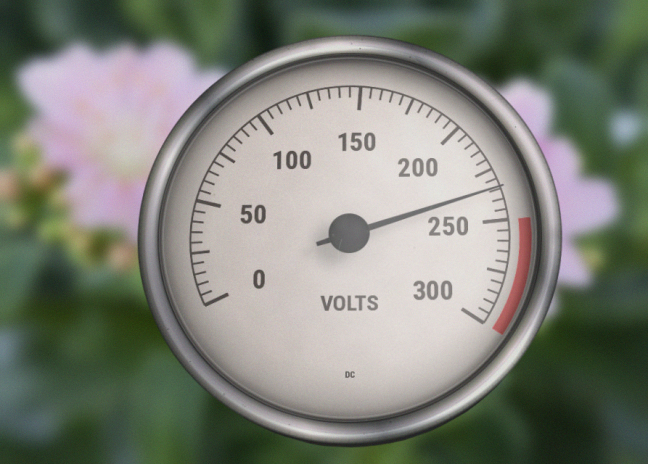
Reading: **235** V
